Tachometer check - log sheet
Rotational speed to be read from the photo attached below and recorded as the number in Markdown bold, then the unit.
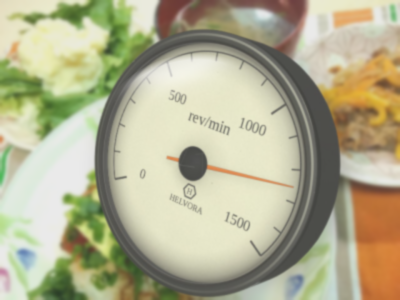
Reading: **1250** rpm
